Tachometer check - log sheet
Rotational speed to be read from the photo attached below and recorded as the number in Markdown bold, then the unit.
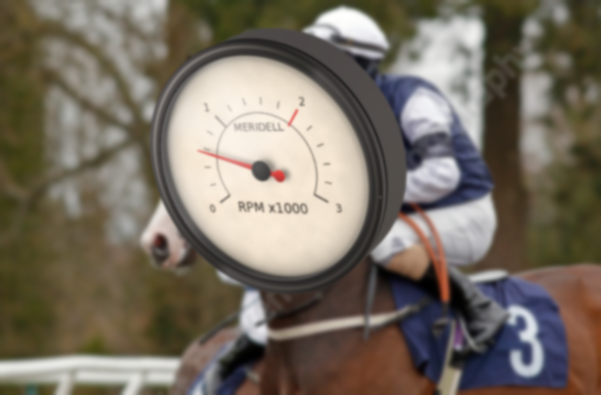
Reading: **600** rpm
